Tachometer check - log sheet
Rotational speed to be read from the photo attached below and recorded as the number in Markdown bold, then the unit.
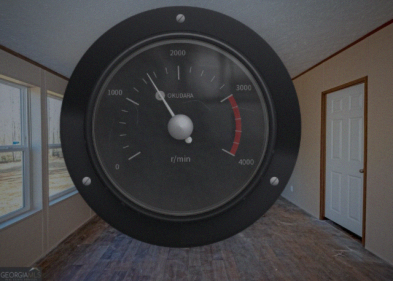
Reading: **1500** rpm
